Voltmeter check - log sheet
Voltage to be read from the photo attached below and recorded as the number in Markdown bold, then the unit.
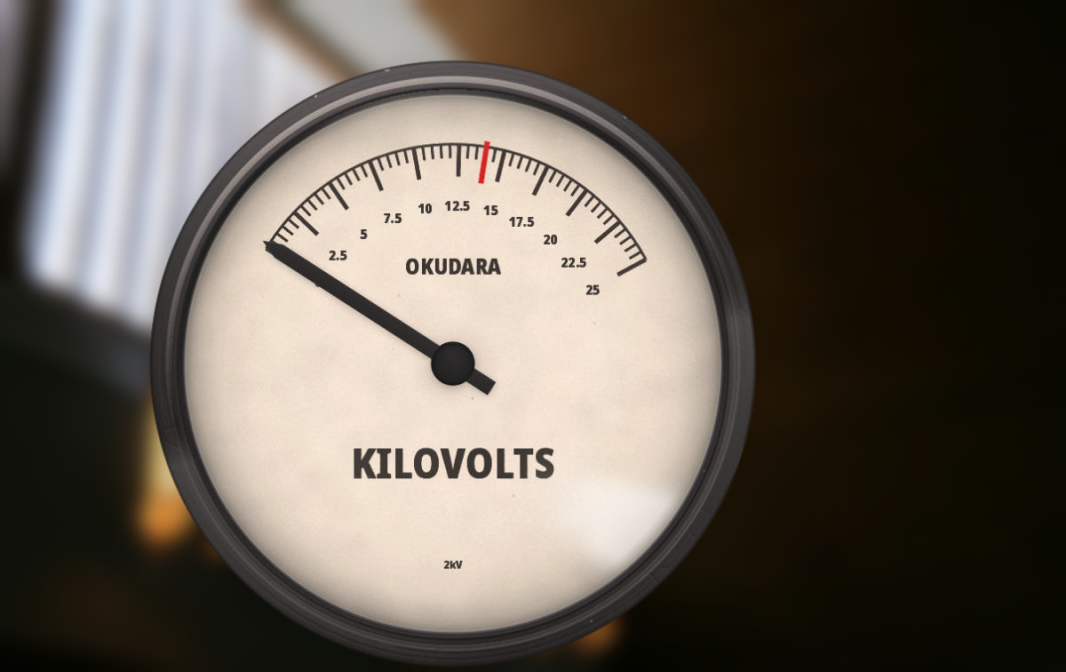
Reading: **0.25** kV
